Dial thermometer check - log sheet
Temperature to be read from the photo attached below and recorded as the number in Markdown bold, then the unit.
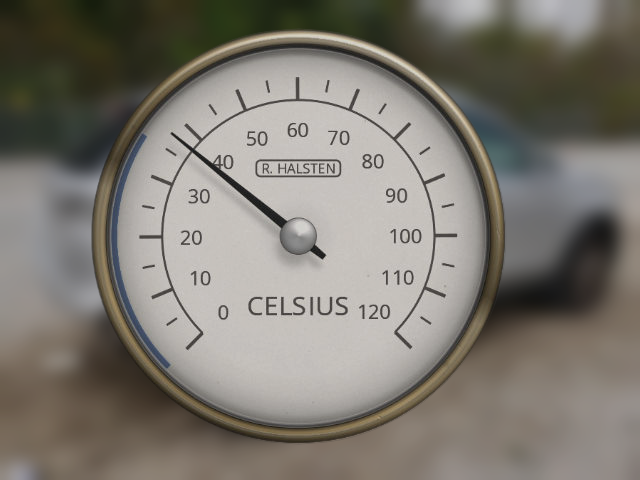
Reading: **37.5** °C
